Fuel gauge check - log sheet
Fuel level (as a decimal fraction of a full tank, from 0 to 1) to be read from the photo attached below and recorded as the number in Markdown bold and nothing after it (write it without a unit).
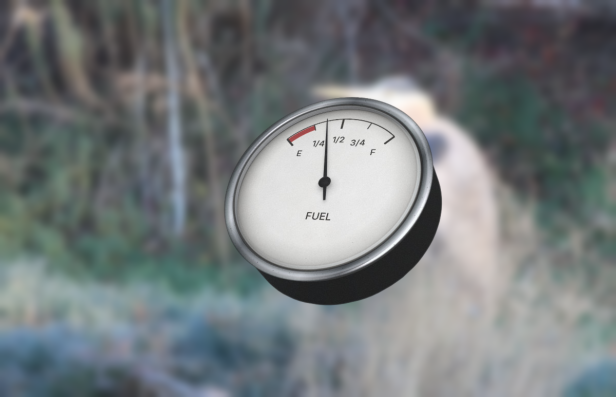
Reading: **0.375**
